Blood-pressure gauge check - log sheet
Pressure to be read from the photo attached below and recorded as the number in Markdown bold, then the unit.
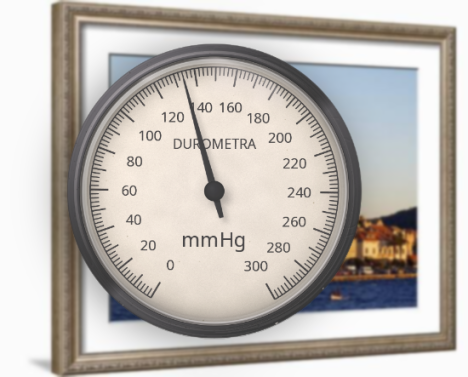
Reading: **134** mmHg
